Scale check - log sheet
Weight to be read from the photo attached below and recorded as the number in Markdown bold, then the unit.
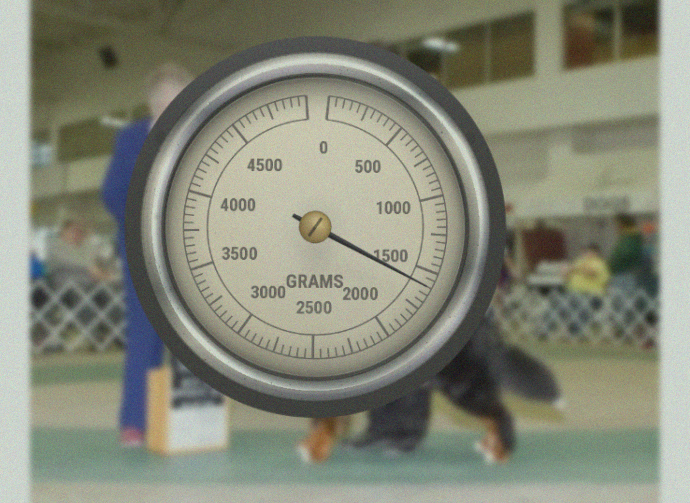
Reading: **1600** g
